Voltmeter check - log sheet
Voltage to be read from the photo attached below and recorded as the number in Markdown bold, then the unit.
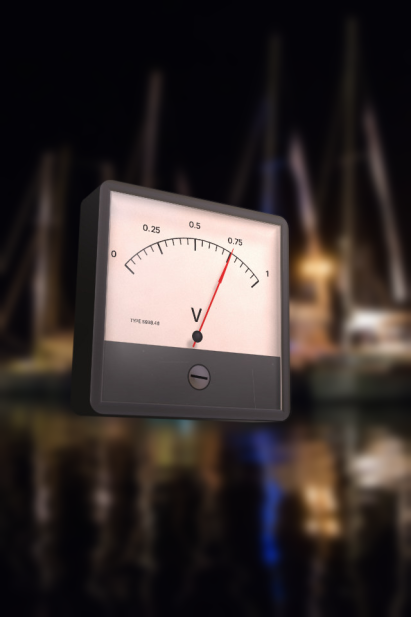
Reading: **0.75** V
